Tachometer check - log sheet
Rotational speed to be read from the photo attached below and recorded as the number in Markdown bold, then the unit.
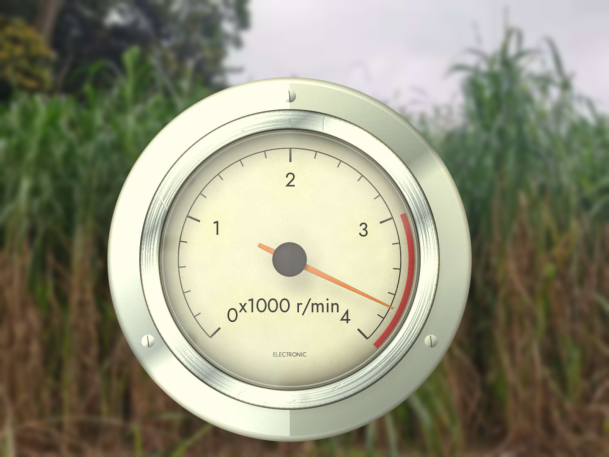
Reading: **3700** rpm
